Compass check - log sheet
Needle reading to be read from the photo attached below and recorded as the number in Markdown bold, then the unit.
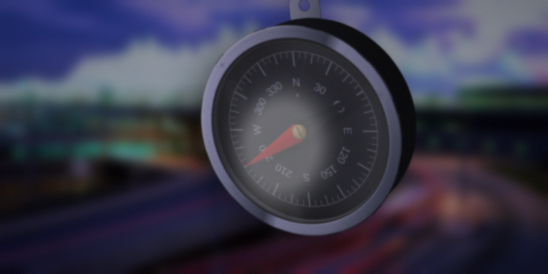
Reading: **240** °
